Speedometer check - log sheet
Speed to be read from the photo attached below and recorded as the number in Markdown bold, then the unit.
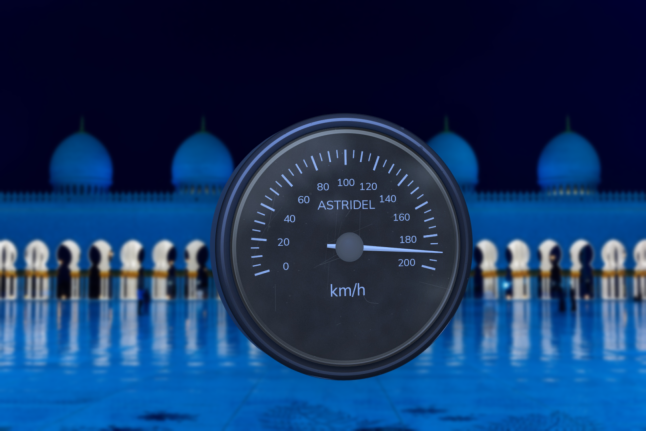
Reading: **190** km/h
